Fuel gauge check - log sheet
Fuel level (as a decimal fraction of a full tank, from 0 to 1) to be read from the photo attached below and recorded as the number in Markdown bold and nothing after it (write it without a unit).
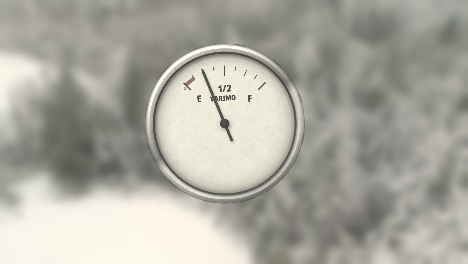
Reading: **0.25**
